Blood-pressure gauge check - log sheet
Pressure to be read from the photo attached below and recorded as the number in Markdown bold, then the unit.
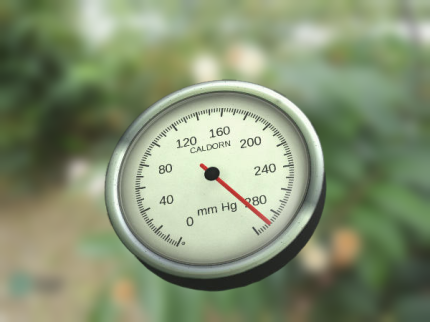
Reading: **290** mmHg
